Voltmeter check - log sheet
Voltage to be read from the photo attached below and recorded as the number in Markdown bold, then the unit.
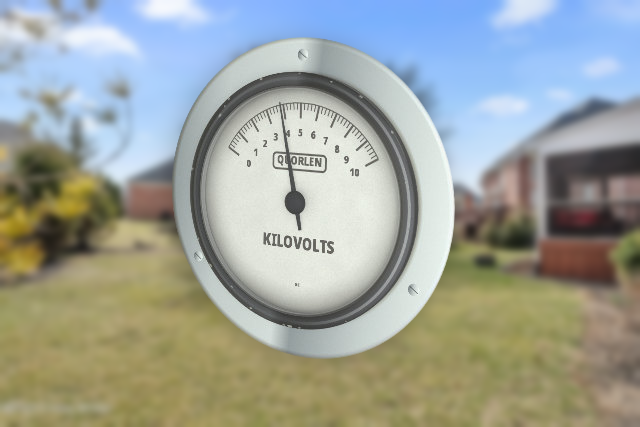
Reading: **4** kV
